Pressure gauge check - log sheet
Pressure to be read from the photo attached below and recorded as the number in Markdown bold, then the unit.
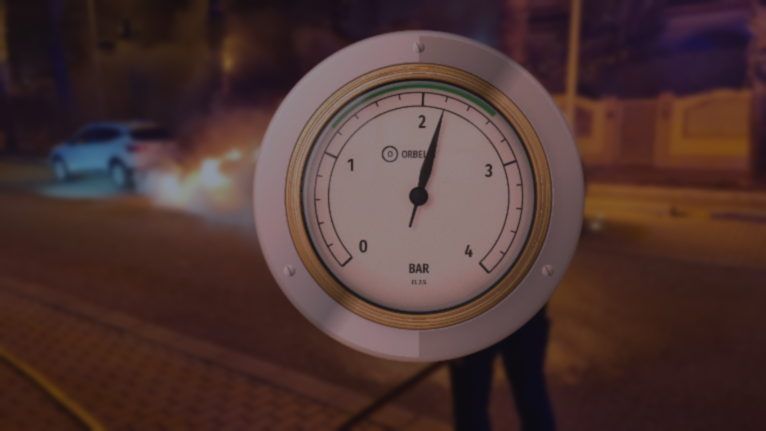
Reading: **2.2** bar
